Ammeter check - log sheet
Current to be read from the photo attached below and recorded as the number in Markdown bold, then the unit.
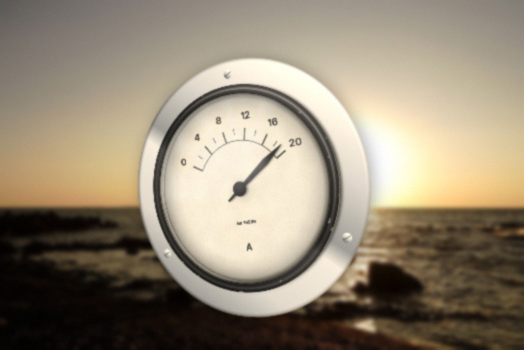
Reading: **19** A
